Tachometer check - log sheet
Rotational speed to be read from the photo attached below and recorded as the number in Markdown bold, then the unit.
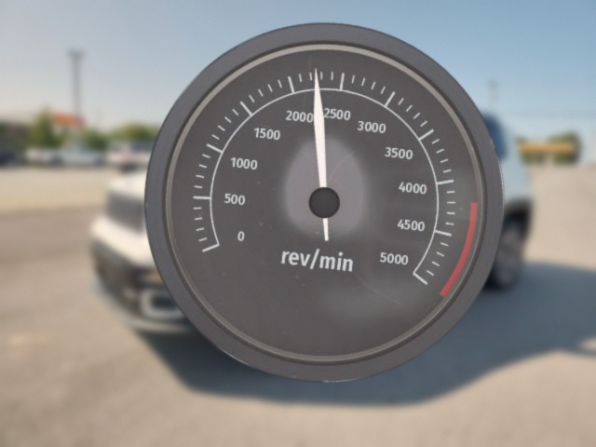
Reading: **2250** rpm
